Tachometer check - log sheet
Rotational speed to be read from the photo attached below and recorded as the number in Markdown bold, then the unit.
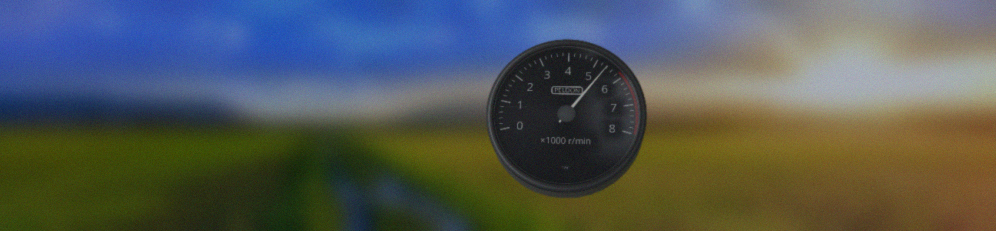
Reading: **5400** rpm
